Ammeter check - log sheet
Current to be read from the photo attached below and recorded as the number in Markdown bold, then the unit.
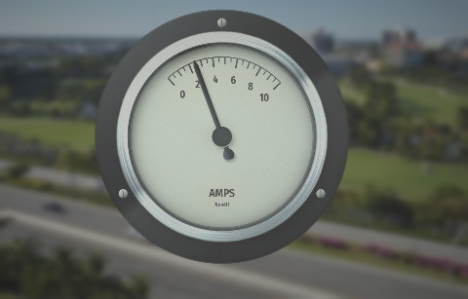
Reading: **2.5** A
